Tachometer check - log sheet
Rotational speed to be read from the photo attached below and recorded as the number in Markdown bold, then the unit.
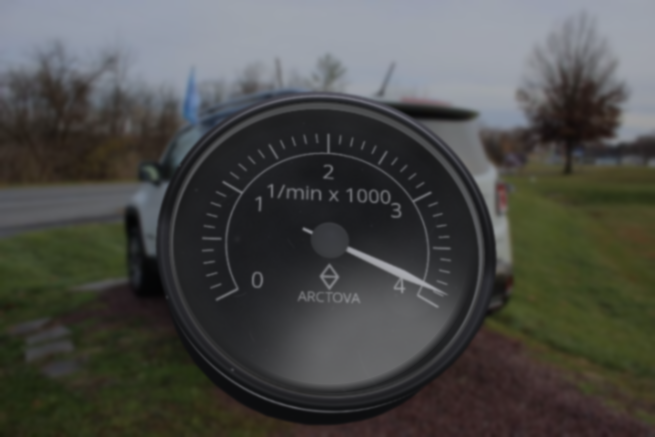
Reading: **3900** rpm
